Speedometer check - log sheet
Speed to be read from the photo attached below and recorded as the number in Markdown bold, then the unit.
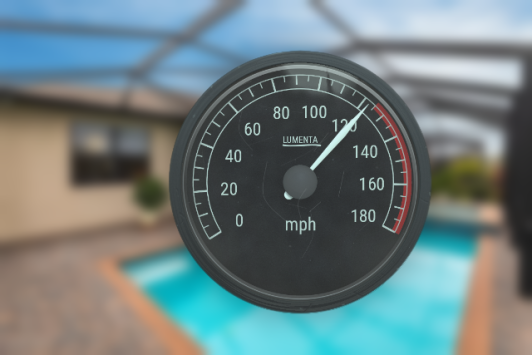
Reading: **122.5** mph
